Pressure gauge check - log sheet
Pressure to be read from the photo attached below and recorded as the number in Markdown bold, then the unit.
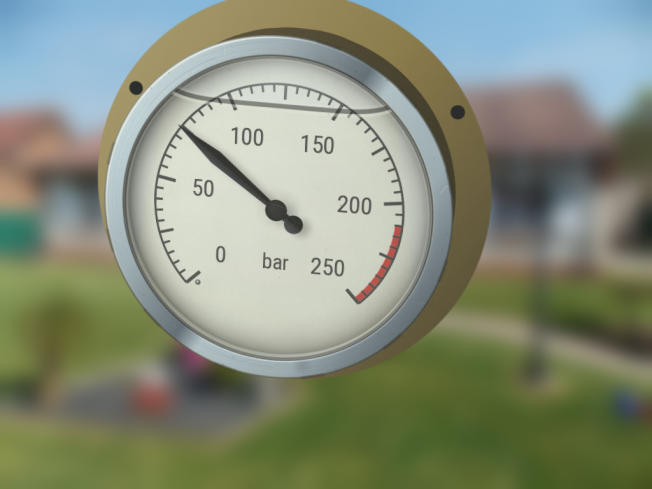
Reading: **75** bar
